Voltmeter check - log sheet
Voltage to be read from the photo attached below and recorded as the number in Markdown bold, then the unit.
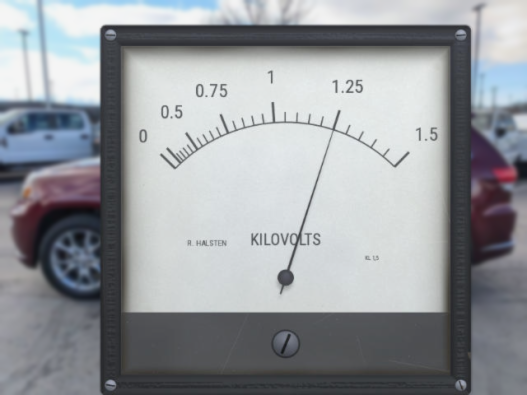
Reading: **1.25** kV
